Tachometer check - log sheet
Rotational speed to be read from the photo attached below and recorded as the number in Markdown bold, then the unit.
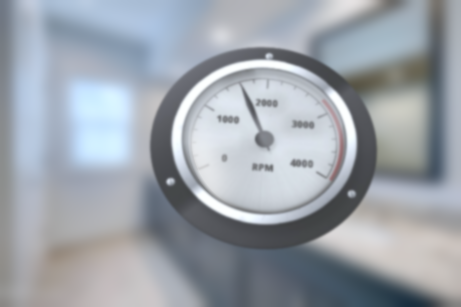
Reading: **1600** rpm
